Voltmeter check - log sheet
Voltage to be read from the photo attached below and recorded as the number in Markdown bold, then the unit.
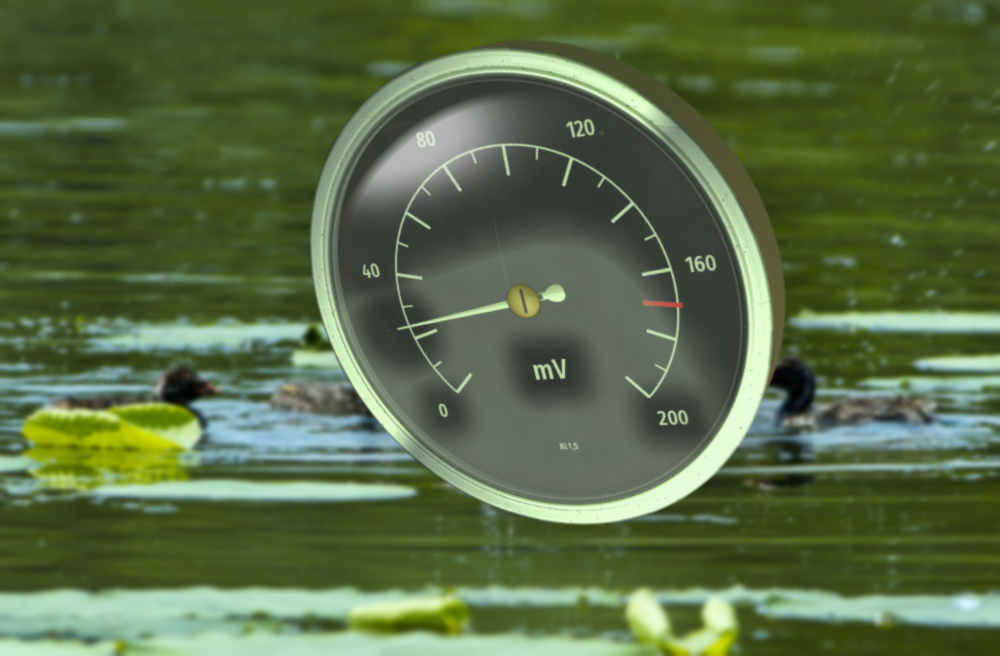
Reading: **25** mV
